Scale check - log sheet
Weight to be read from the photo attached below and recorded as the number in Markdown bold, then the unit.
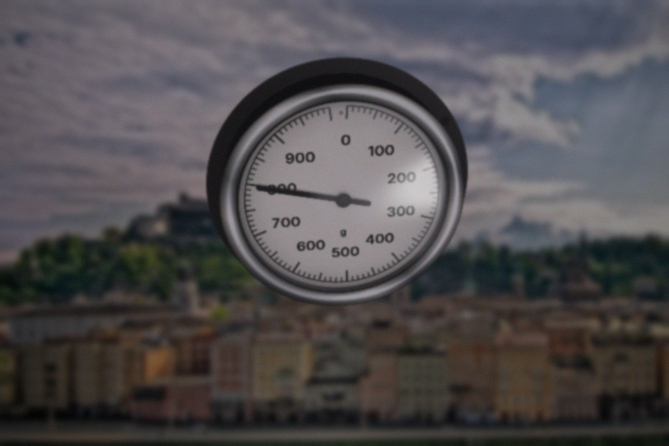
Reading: **800** g
